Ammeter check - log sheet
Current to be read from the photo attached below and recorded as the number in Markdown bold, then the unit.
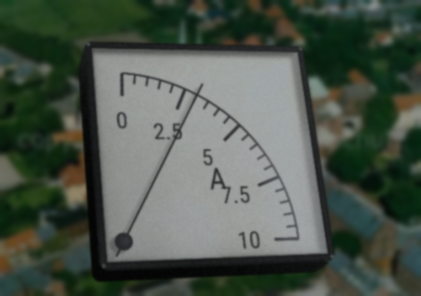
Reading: **3** A
